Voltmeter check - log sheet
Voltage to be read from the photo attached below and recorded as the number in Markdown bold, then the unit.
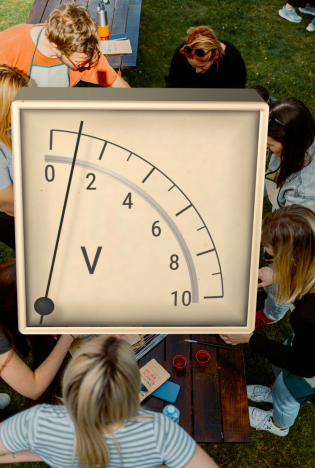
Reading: **1** V
